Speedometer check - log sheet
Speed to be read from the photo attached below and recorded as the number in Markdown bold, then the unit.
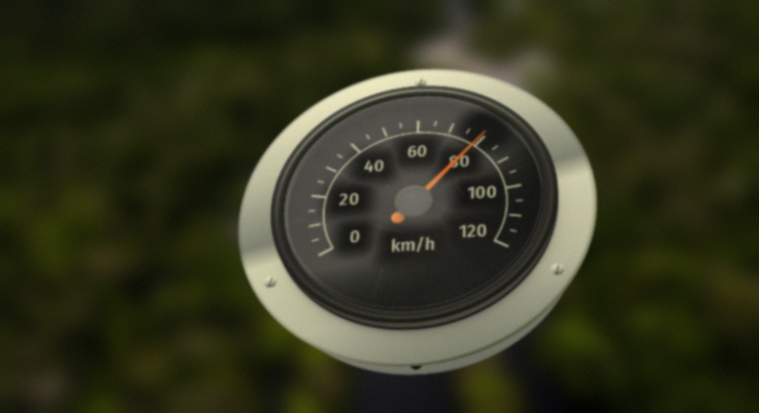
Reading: **80** km/h
